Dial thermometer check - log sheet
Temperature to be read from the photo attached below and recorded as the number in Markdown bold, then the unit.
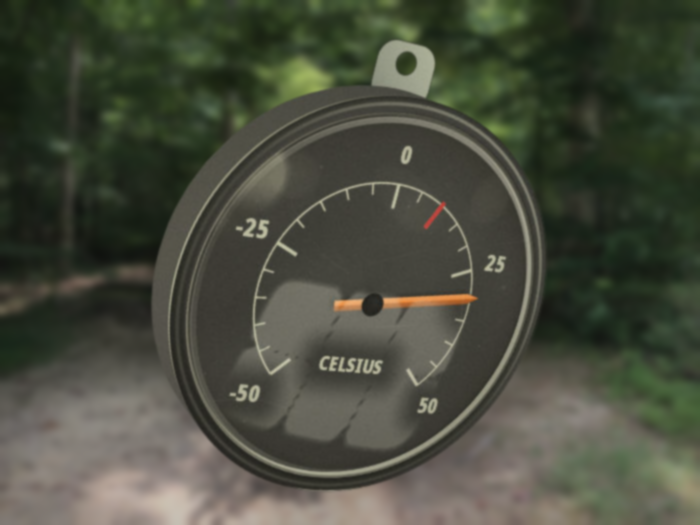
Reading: **30** °C
